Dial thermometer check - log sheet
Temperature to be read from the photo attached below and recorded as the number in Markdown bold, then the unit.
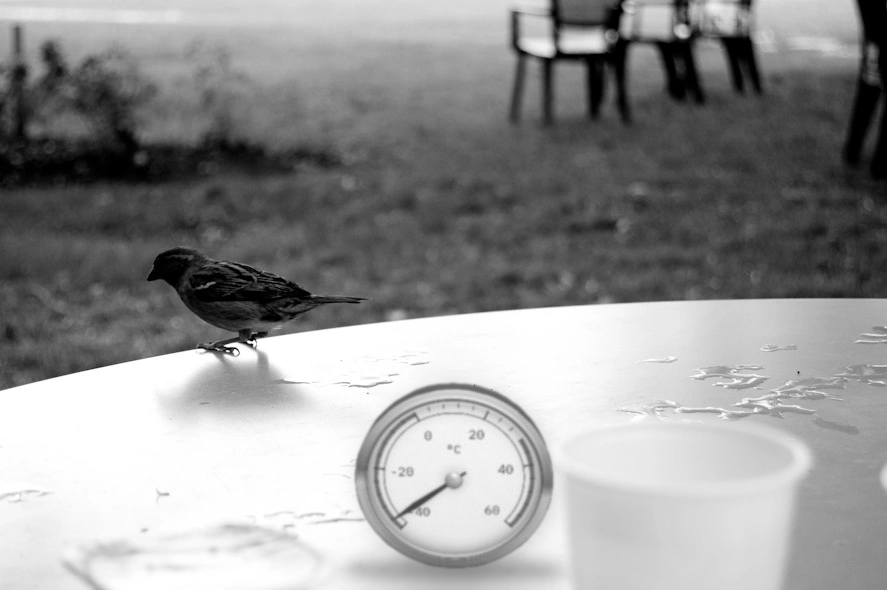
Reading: **-36** °C
